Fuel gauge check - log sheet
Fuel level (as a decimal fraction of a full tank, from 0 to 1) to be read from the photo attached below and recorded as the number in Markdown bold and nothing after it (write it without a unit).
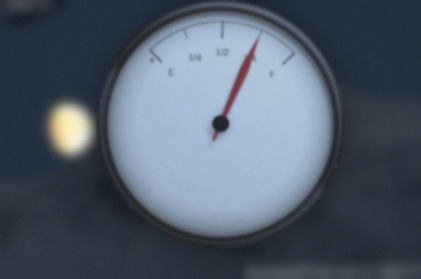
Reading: **0.75**
